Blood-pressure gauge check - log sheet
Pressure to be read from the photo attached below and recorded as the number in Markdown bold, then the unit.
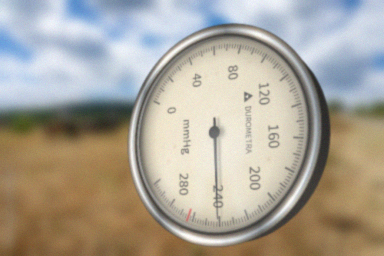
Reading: **240** mmHg
